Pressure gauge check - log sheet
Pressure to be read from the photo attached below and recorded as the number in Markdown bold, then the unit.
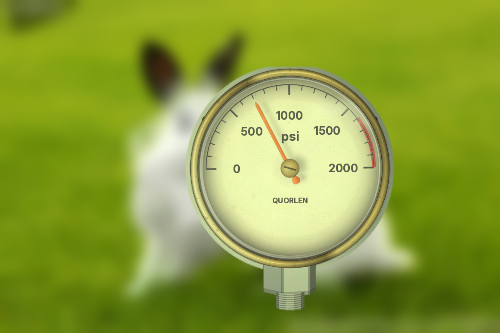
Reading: **700** psi
